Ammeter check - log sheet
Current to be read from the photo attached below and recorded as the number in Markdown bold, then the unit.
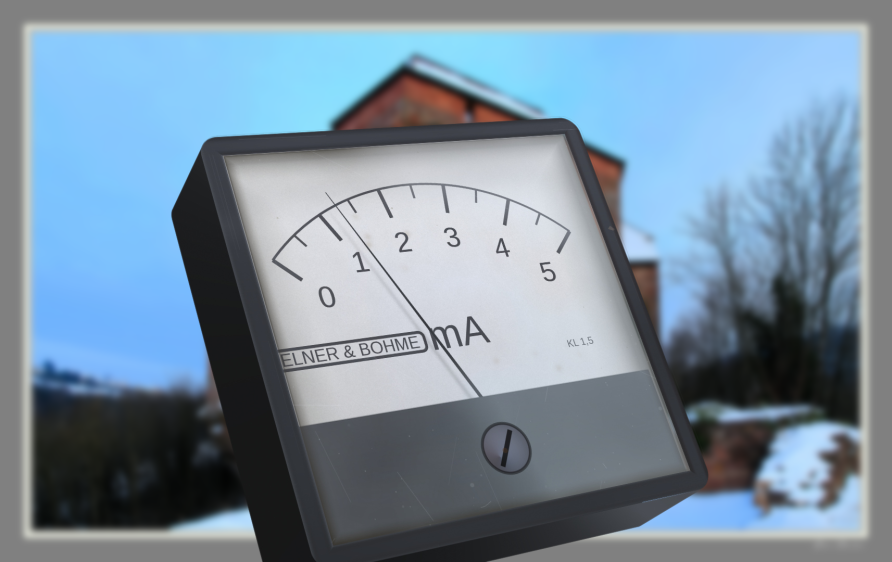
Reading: **1.25** mA
